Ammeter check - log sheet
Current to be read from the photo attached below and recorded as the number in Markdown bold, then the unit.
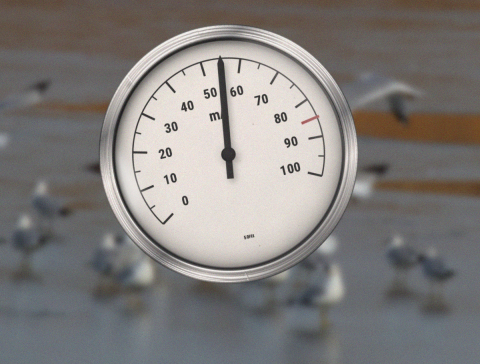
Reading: **55** mA
